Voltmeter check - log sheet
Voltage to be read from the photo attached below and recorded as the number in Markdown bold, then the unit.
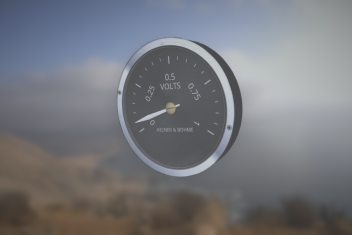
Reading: **0.05** V
